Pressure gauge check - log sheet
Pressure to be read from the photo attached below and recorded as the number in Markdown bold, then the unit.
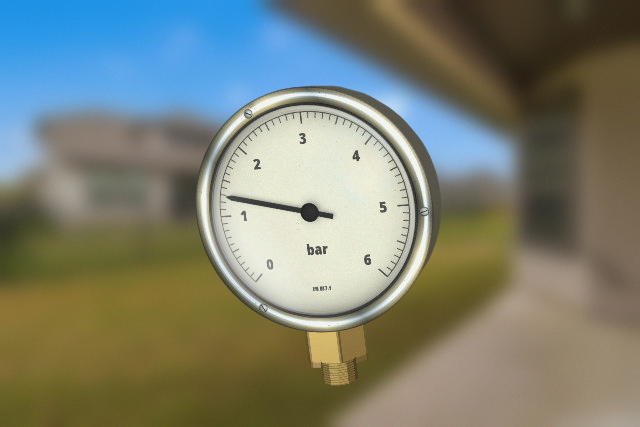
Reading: **1.3** bar
